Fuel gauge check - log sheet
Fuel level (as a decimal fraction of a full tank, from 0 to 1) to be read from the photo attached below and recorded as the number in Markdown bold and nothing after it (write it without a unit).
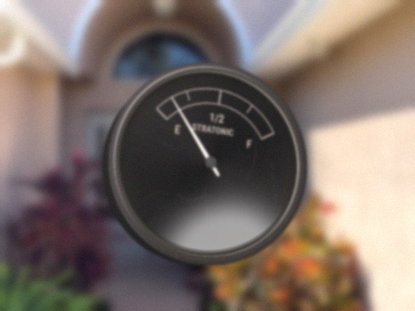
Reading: **0.125**
